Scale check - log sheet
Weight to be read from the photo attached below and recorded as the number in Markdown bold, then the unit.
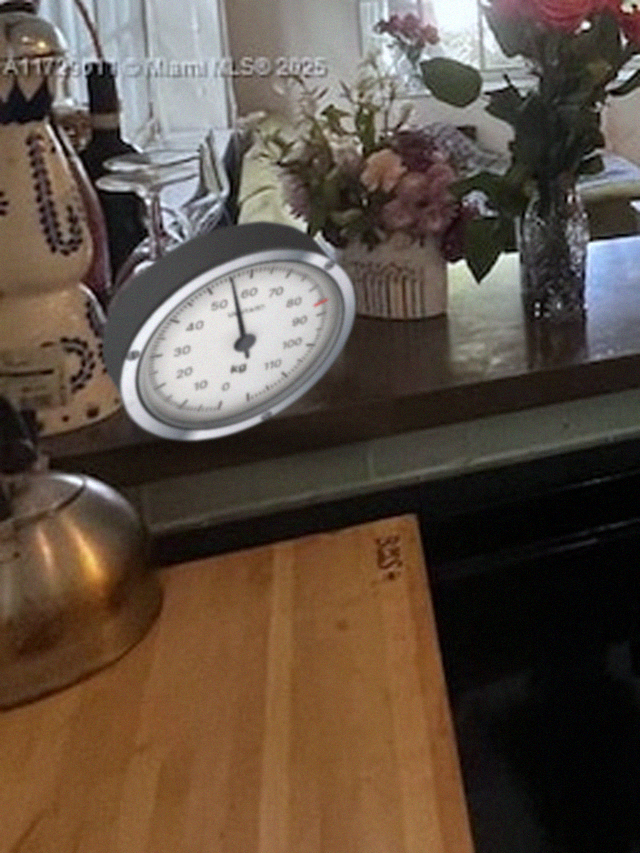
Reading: **55** kg
